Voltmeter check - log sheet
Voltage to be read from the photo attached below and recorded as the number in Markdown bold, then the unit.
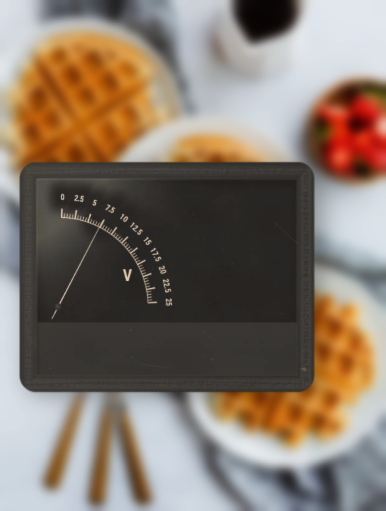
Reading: **7.5** V
